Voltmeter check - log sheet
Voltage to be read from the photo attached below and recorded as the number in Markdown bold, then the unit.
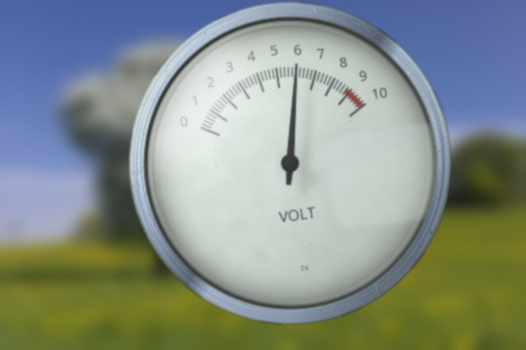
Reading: **6** V
